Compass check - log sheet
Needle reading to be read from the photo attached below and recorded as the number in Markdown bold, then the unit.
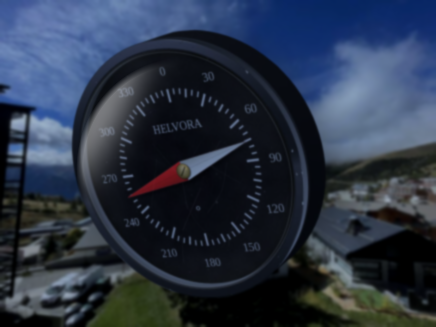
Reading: **255** °
